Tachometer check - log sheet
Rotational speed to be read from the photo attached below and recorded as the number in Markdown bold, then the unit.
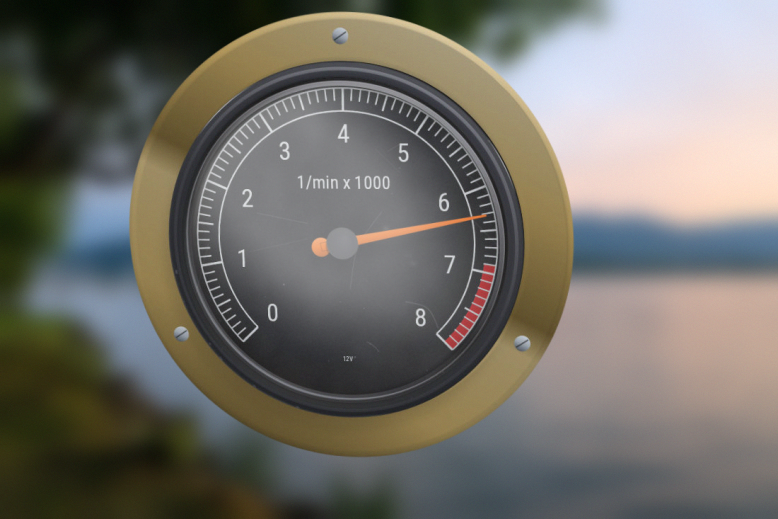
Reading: **6300** rpm
